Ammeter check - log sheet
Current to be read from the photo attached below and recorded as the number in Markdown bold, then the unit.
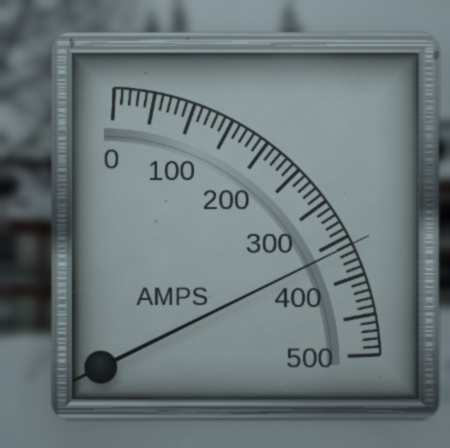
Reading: **360** A
